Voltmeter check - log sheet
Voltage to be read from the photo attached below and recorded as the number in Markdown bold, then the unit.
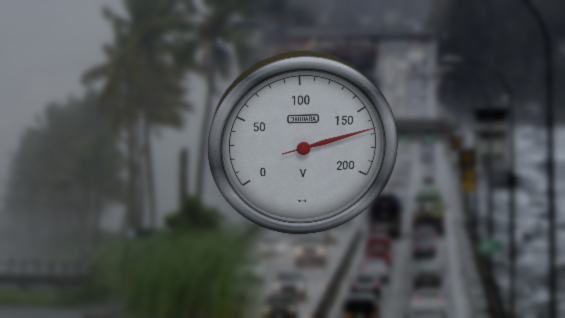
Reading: **165** V
